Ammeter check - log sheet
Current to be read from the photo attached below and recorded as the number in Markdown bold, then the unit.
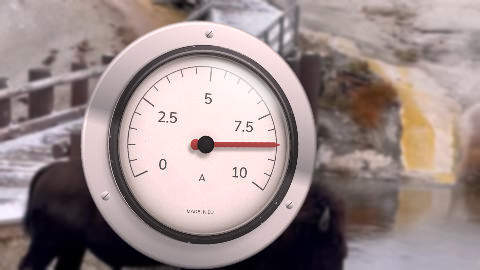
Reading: **8.5** A
